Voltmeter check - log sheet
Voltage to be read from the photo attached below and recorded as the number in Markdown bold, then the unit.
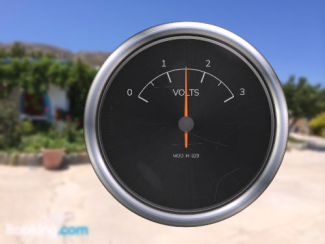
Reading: **1.5** V
